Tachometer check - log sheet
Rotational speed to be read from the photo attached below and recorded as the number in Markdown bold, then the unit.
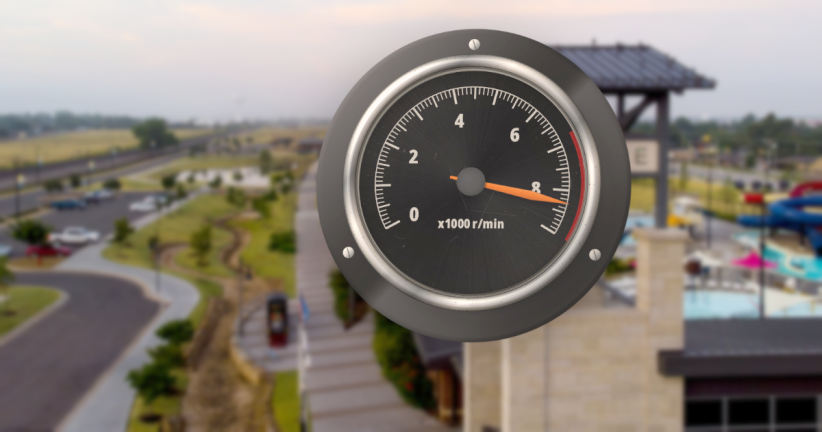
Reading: **8300** rpm
